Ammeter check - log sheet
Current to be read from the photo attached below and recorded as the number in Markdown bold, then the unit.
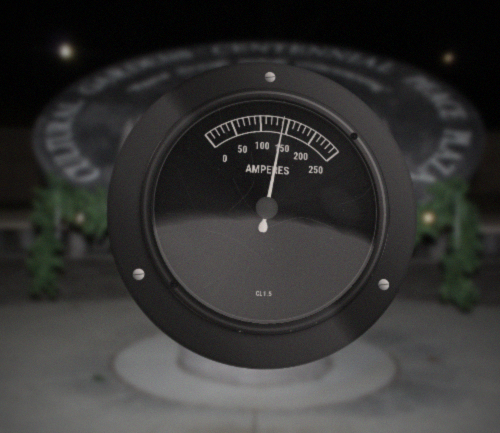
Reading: **140** A
